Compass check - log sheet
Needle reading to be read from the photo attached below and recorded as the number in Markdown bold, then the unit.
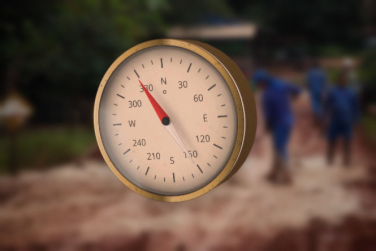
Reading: **330** °
